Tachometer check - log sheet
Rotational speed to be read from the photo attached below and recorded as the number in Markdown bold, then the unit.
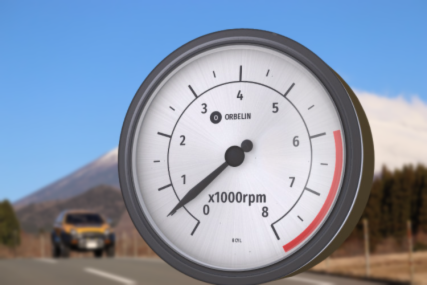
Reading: **500** rpm
